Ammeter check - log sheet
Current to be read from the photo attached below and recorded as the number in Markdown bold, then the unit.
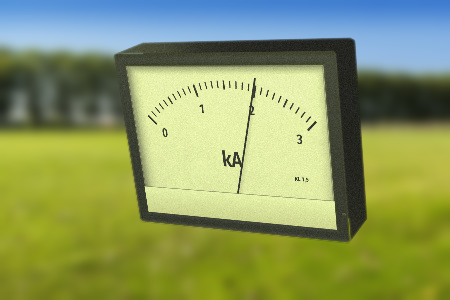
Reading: **2** kA
